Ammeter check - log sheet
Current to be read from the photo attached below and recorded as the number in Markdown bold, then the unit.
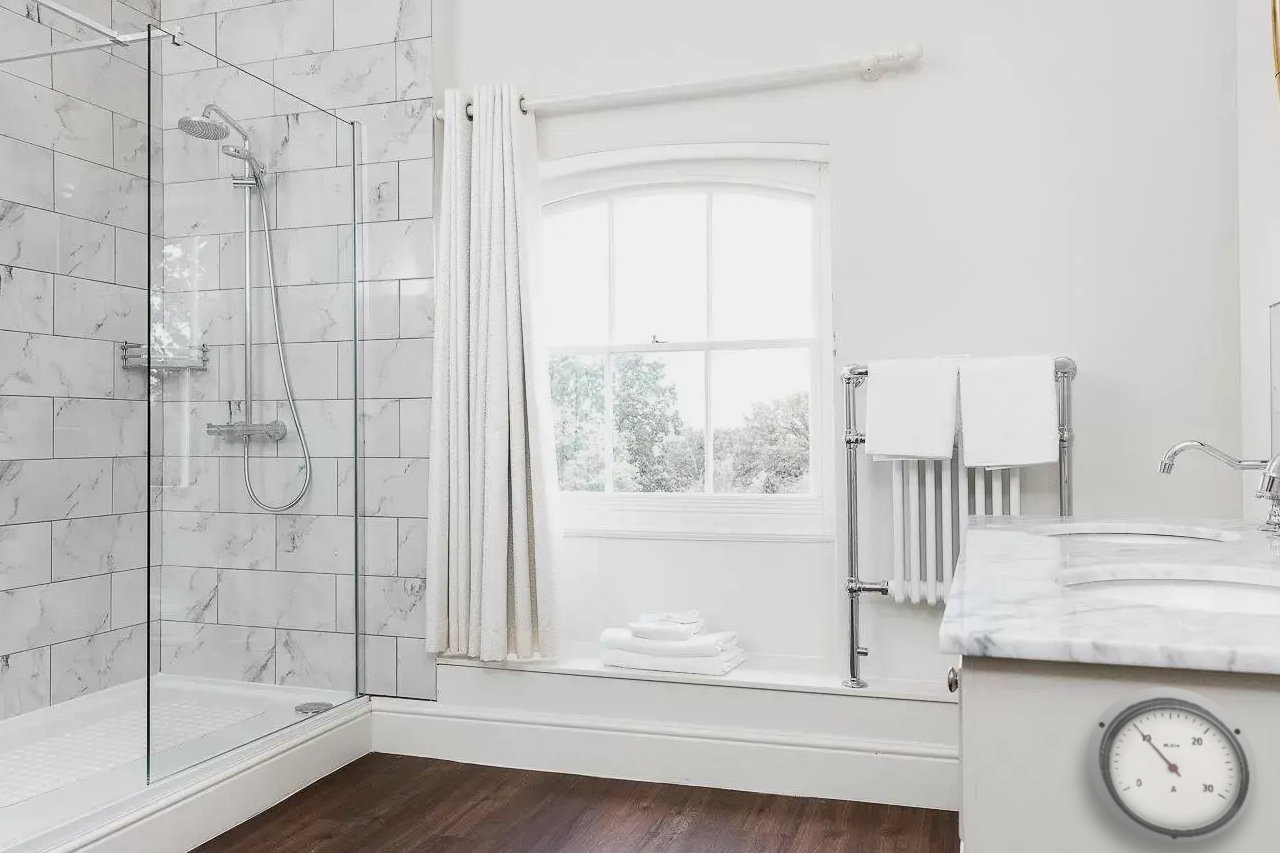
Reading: **10** A
